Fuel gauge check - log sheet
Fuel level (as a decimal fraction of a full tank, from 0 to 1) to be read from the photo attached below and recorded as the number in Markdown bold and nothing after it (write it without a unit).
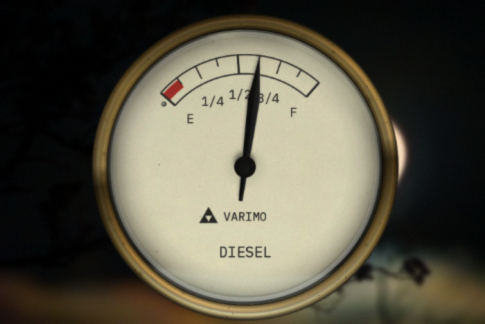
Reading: **0.625**
